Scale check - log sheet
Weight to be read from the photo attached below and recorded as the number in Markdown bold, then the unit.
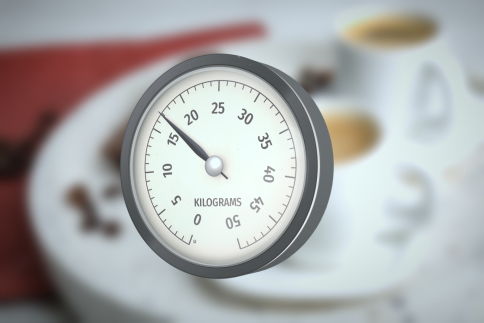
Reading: **17** kg
